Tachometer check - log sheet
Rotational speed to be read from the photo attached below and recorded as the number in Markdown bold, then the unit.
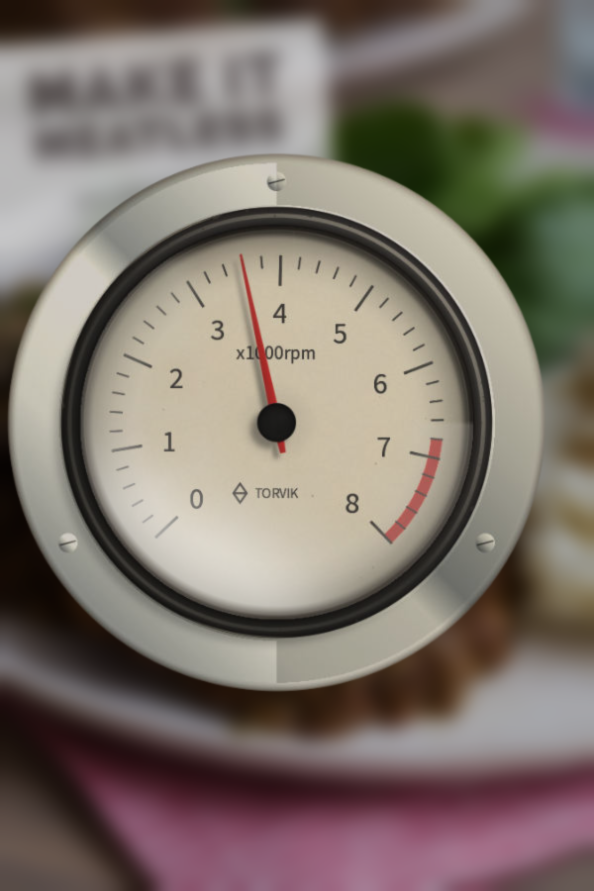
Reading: **3600** rpm
